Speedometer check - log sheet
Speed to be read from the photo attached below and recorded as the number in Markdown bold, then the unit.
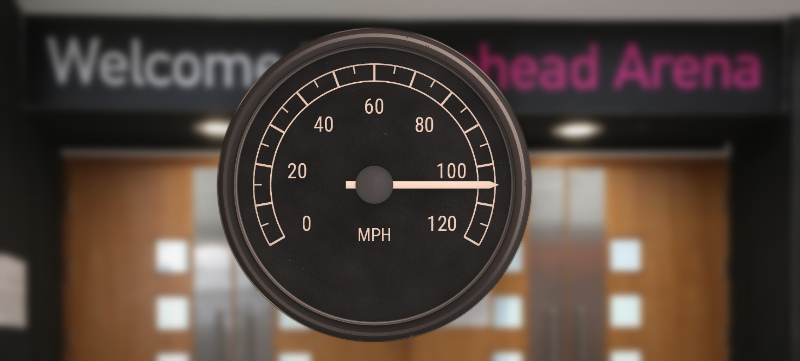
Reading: **105** mph
